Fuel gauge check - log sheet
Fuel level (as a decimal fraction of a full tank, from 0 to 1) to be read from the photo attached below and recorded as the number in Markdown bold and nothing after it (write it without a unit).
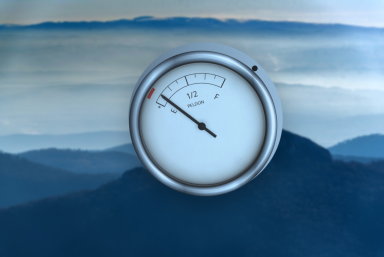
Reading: **0.125**
